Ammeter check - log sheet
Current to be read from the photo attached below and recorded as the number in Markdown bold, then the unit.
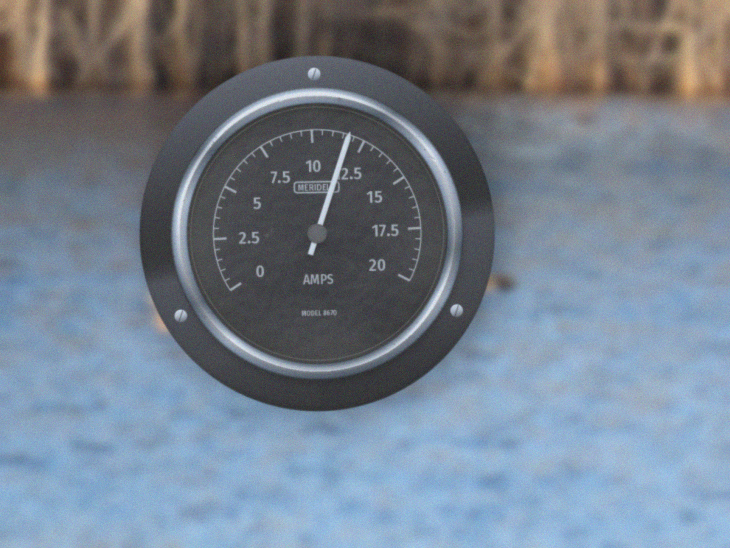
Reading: **11.75** A
